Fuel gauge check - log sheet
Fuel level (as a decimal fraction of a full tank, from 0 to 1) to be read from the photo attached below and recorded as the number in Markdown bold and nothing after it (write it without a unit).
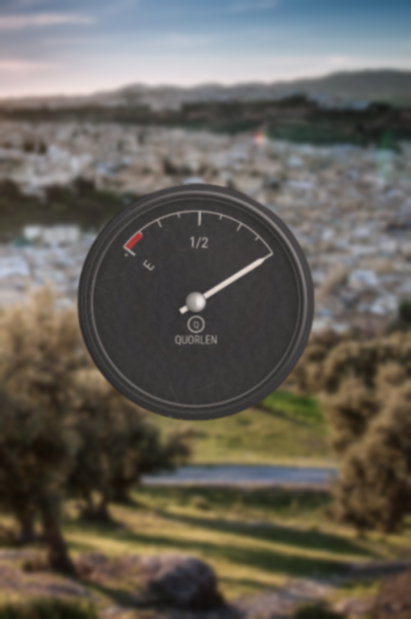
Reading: **1**
